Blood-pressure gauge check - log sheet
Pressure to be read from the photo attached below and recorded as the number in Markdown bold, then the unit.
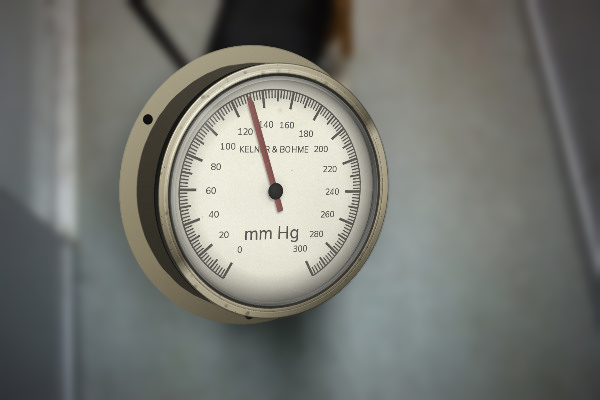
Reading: **130** mmHg
